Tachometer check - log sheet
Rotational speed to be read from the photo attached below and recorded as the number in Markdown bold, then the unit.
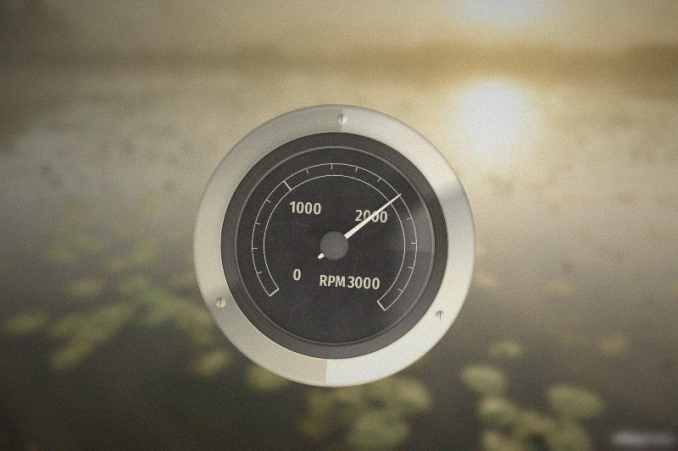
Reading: **2000** rpm
